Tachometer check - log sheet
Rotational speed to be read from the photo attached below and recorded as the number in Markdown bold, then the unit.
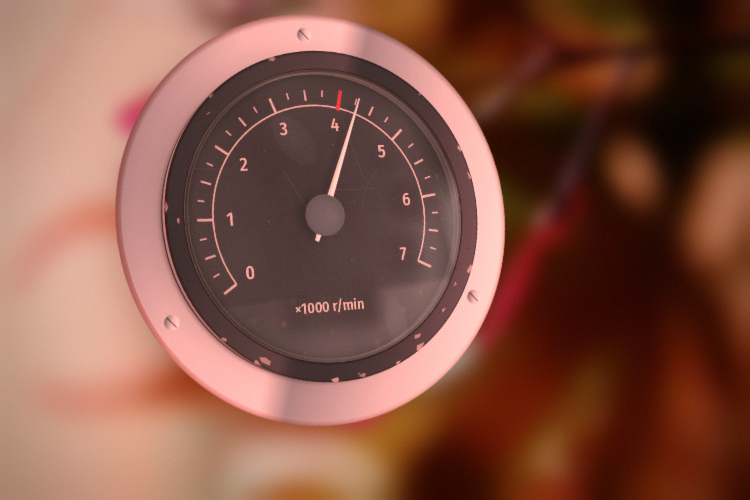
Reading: **4250** rpm
